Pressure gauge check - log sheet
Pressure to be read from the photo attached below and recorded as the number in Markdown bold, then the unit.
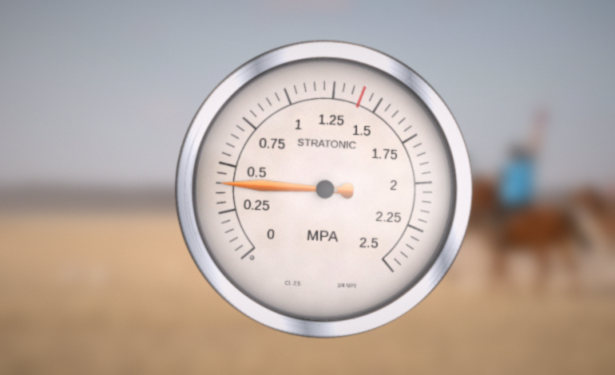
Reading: **0.4** MPa
